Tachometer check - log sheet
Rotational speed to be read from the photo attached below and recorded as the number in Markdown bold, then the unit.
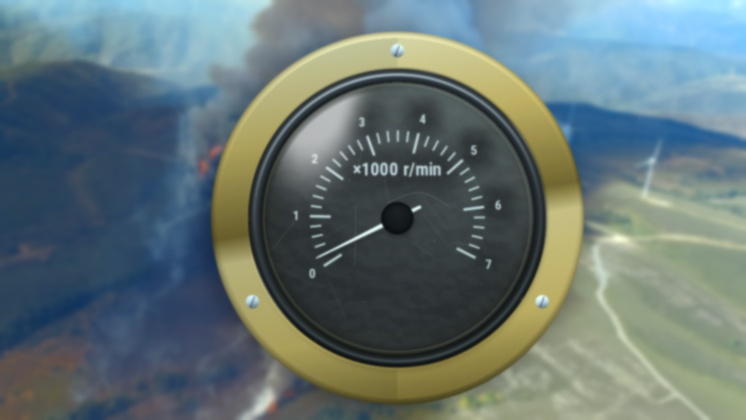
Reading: **200** rpm
